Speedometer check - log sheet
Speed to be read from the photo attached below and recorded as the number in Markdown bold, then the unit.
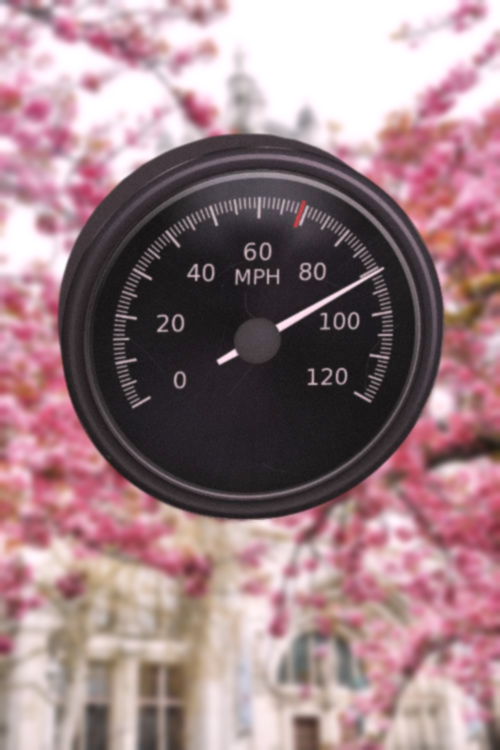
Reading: **90** mph
